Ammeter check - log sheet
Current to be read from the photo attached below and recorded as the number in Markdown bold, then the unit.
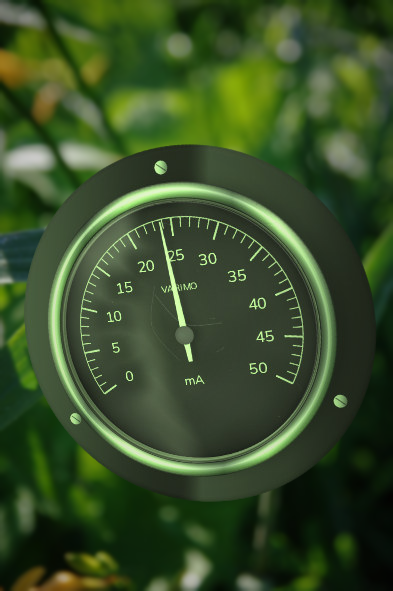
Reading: **24** mA
